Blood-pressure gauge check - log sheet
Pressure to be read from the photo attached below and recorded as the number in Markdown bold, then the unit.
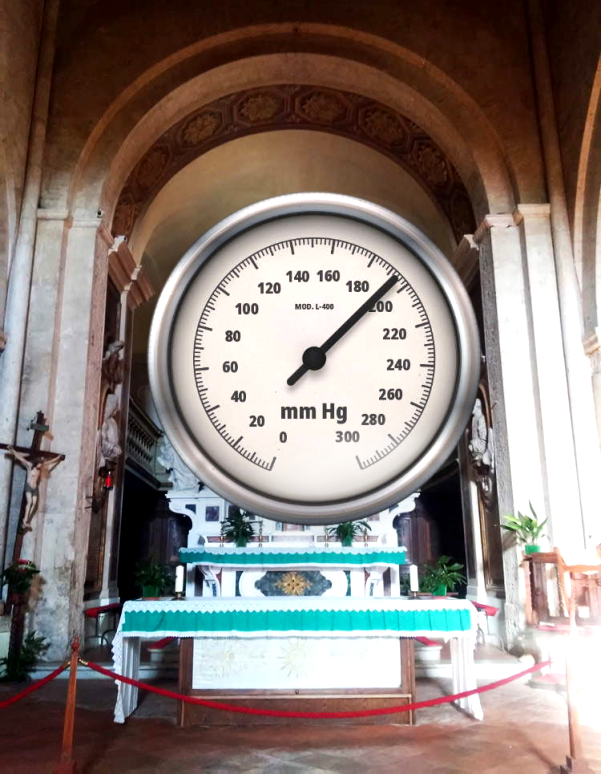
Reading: **194** mmHg
